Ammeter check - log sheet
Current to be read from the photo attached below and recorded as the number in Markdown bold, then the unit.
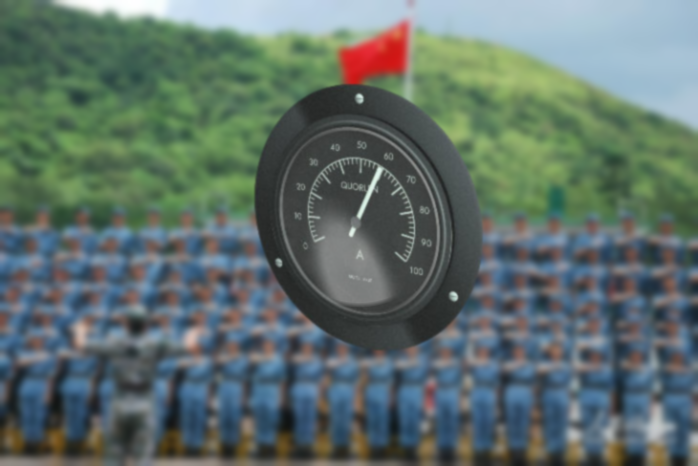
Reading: **60** A
